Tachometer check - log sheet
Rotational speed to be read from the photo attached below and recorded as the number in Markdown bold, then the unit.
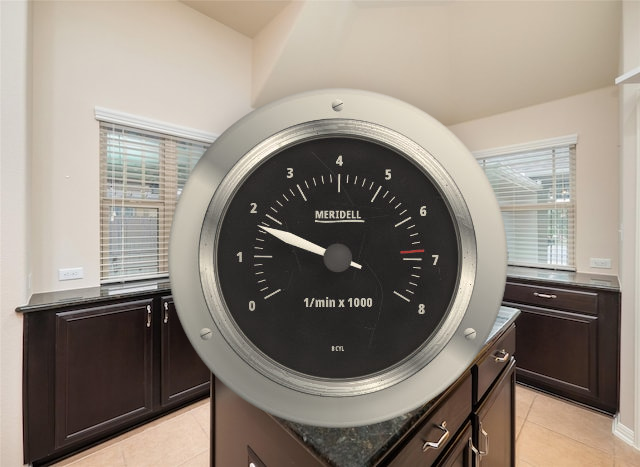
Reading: **1700** rpm
